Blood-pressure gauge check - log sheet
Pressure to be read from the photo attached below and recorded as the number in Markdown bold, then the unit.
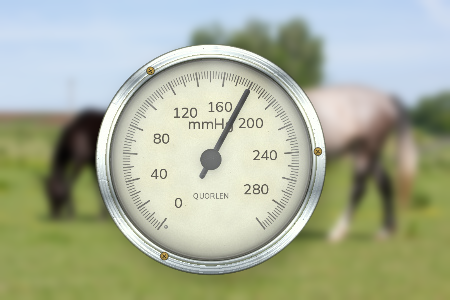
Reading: **180** mmHg
